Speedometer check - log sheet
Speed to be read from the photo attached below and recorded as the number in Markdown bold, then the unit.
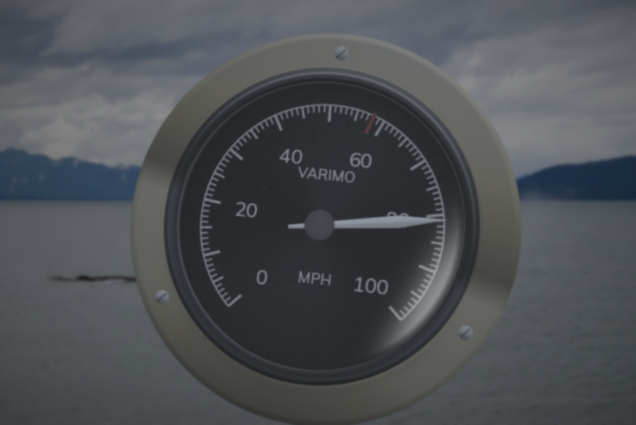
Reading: **81** mph
